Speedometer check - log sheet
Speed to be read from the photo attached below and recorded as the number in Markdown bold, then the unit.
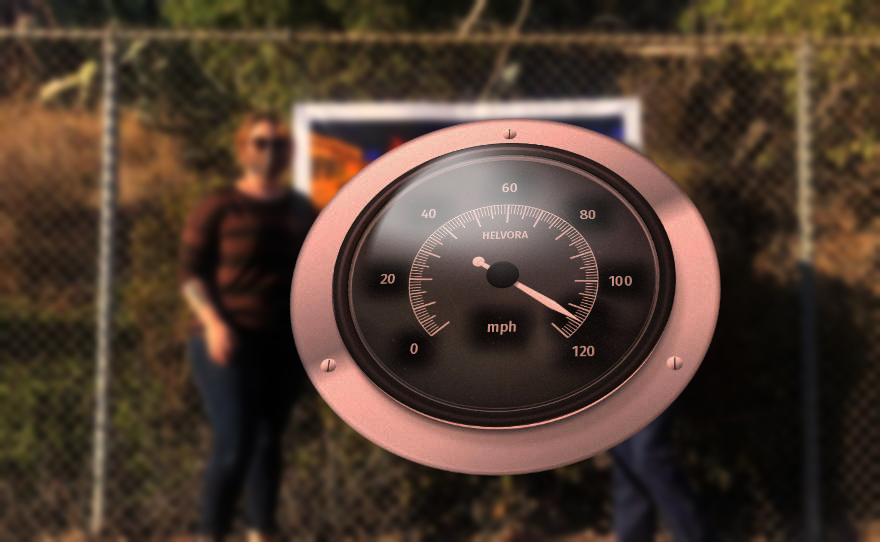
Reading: **115** mph
